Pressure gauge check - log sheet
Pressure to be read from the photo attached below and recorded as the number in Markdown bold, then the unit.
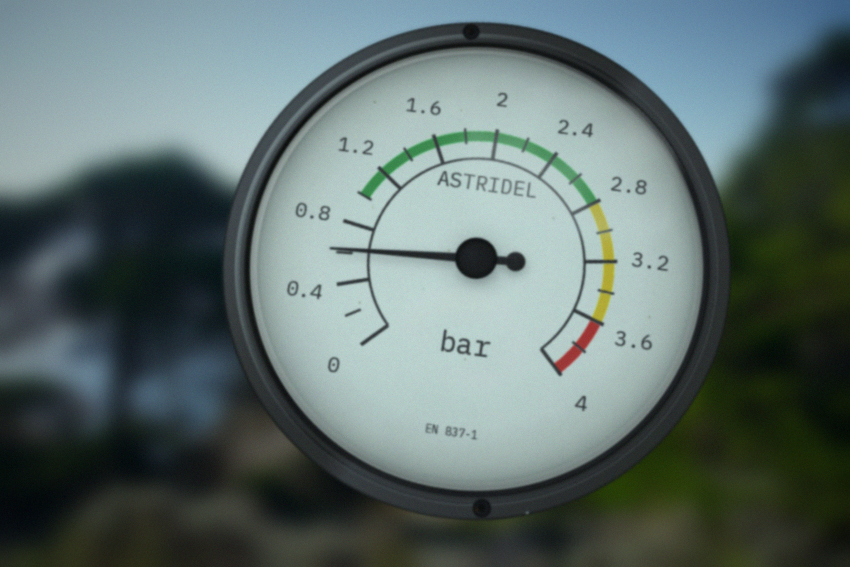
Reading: **0.6** bar
